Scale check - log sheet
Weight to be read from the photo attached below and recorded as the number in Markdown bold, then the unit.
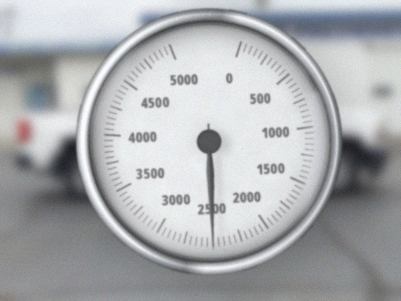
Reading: **2500** g
